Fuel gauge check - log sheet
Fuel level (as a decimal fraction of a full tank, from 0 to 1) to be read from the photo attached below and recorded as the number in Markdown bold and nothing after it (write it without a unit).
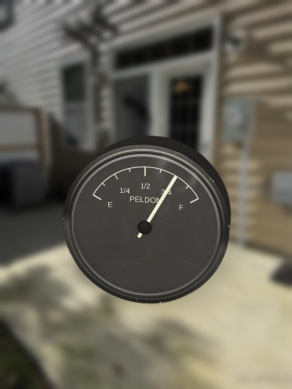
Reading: **0.75**
